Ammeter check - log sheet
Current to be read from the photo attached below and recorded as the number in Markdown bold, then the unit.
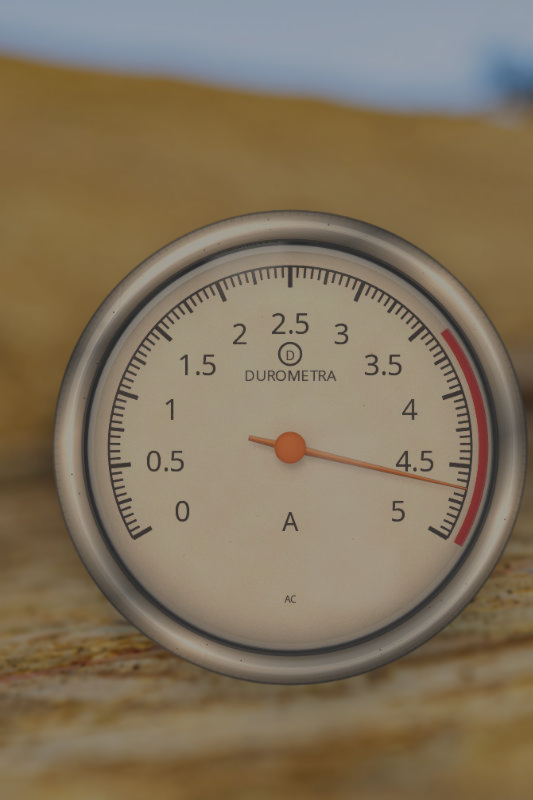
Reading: **4.65** A
